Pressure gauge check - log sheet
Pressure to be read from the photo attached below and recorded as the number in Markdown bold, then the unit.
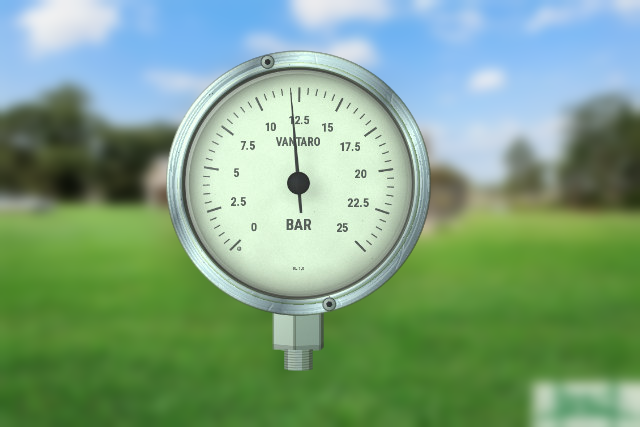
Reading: **12** bar
